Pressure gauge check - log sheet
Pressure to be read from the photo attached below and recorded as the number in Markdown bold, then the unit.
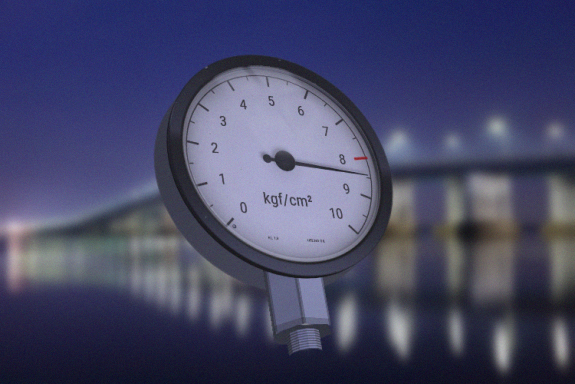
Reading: **8.5** kg/cm²
